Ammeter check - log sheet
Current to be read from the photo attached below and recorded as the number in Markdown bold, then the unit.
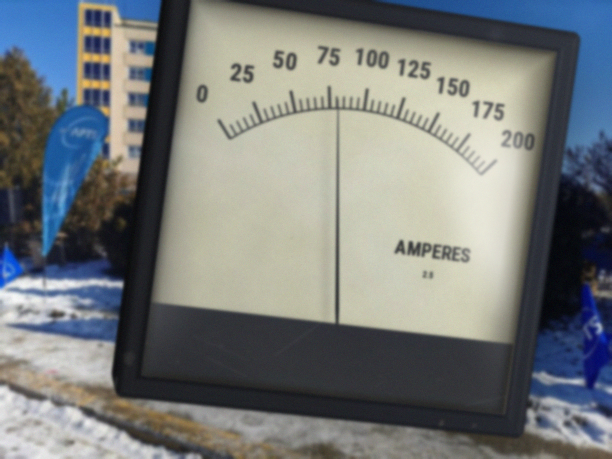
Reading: **80** A
